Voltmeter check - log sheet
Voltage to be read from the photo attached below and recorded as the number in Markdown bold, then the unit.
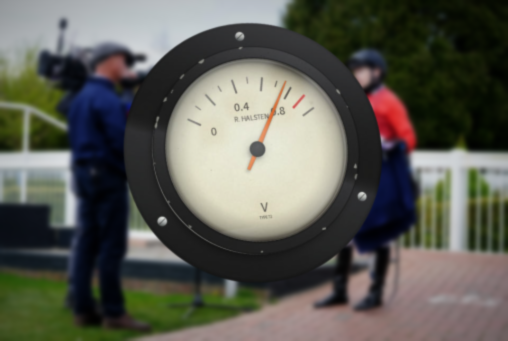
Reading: **0.75** V
